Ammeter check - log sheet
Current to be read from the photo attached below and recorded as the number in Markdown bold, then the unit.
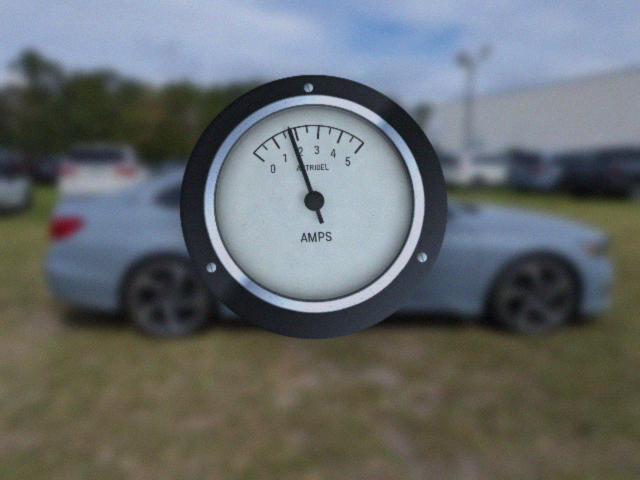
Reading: **1.75** A
